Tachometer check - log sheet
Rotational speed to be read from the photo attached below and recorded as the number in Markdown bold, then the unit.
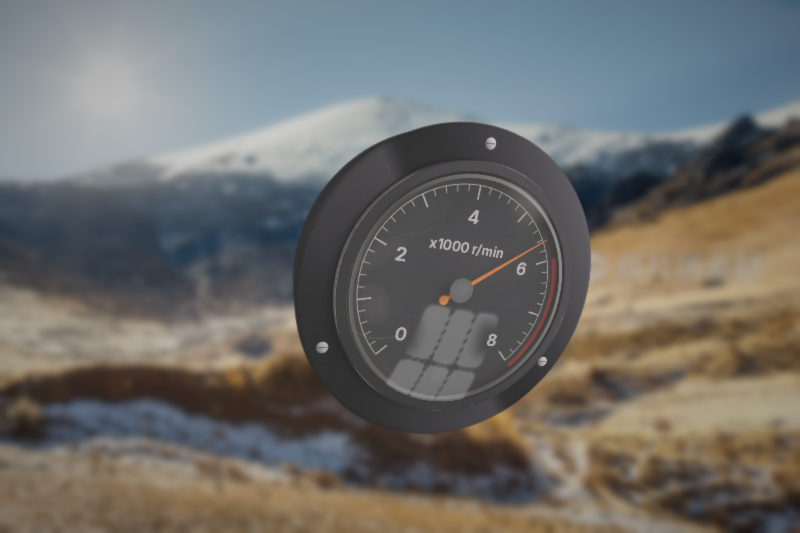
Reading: **5600** rpm
